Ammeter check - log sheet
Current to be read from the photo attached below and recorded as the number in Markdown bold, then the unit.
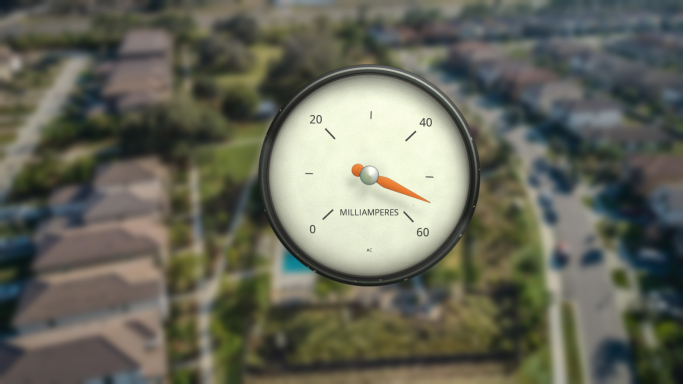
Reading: **55** mA
